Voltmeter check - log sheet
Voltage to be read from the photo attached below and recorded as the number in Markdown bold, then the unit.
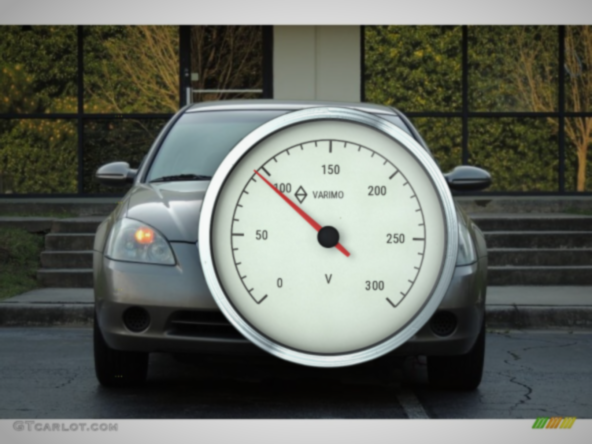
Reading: **95** V
